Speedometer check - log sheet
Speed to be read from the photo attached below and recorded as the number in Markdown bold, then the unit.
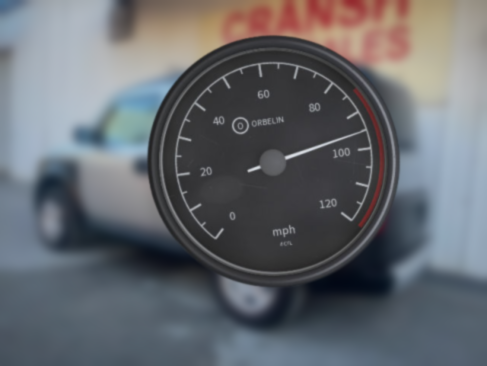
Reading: **95** mph
